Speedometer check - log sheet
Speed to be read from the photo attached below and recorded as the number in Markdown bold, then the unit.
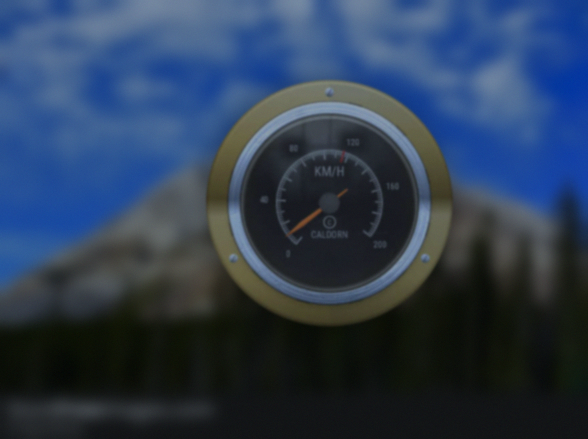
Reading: **10** km/h
